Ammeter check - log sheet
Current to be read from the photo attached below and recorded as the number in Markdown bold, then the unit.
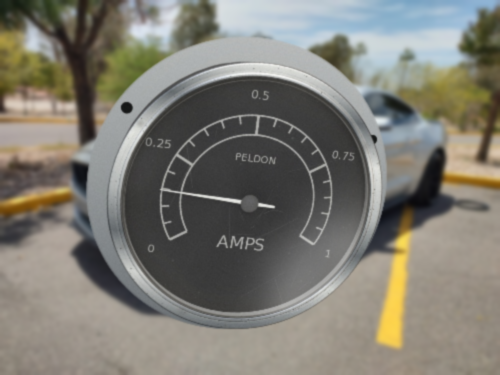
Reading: **0.15** A
